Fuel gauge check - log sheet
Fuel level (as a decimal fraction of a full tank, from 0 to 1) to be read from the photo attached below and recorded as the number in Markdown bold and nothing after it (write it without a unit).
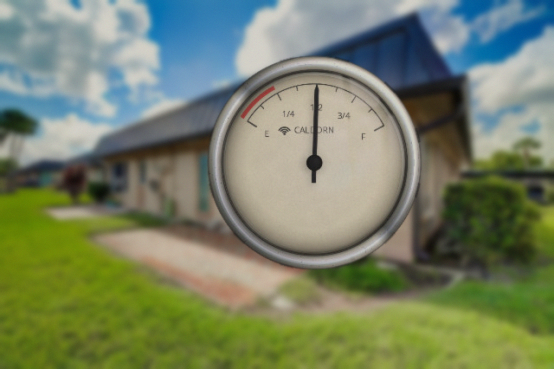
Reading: **0.5**
